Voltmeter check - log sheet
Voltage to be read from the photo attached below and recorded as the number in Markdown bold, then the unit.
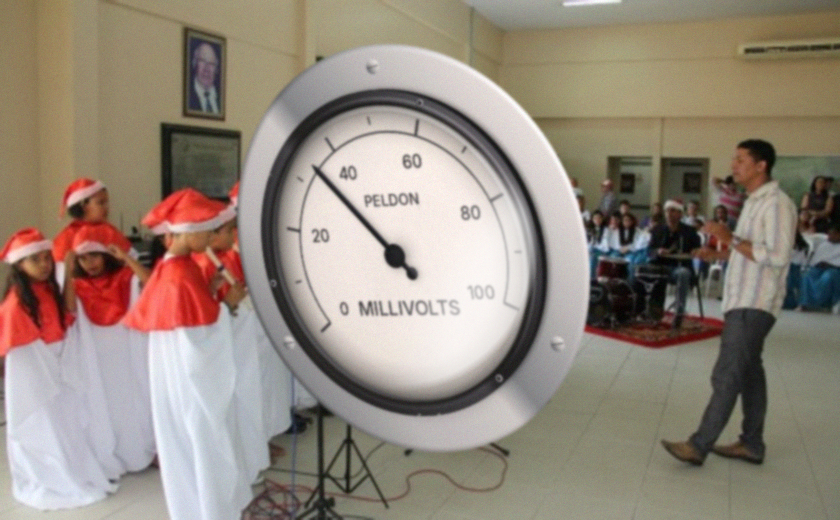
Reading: **35** mV
